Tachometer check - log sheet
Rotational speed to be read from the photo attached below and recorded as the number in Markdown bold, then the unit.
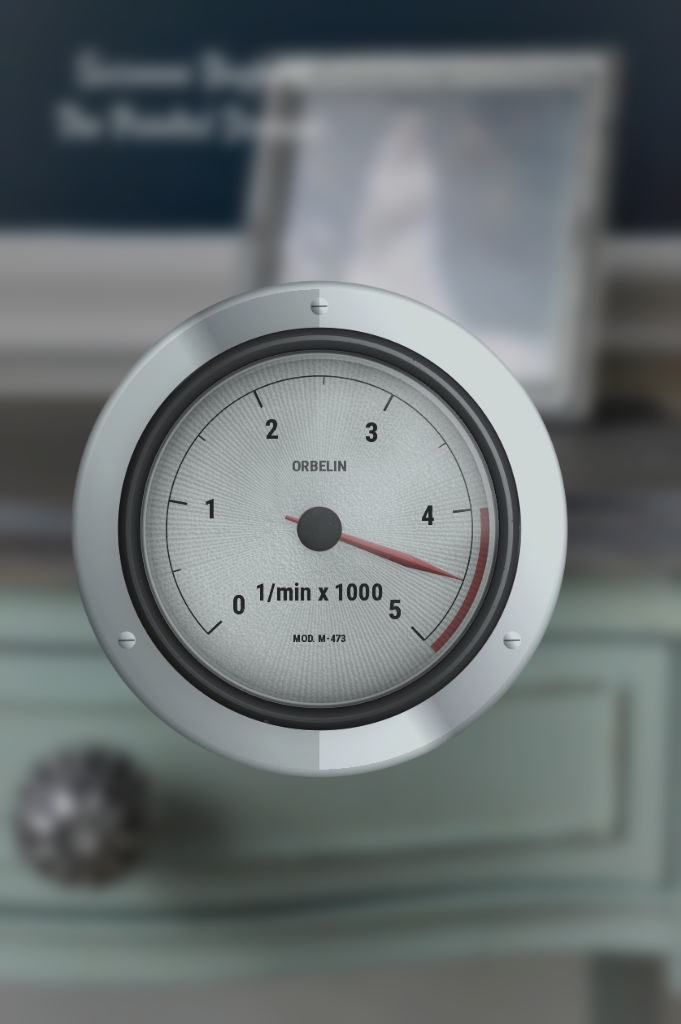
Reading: **4500** rpm
